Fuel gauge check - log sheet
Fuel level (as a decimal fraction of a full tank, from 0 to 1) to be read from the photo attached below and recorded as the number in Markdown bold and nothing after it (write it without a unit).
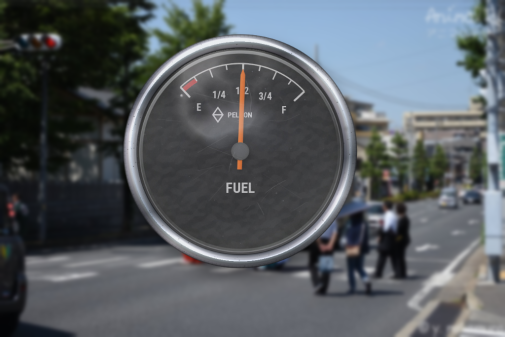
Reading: **0.5**
